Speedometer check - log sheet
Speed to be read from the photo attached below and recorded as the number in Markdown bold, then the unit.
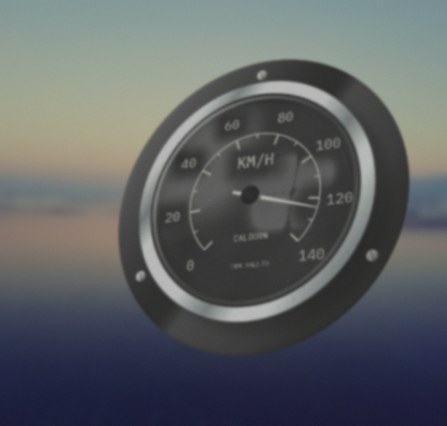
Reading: **125** km/h
